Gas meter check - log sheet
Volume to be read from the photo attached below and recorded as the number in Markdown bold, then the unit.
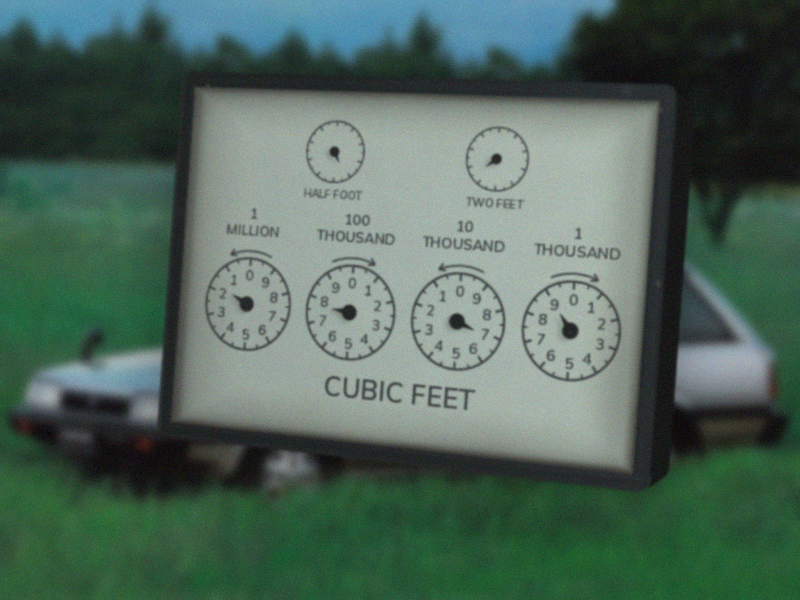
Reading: **176900** ft³
